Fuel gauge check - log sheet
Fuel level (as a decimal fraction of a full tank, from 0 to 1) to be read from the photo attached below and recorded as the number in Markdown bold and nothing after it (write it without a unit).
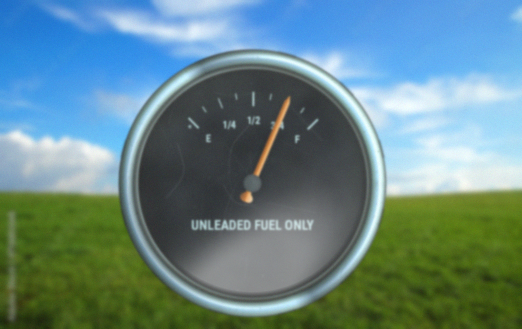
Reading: **0.75**
